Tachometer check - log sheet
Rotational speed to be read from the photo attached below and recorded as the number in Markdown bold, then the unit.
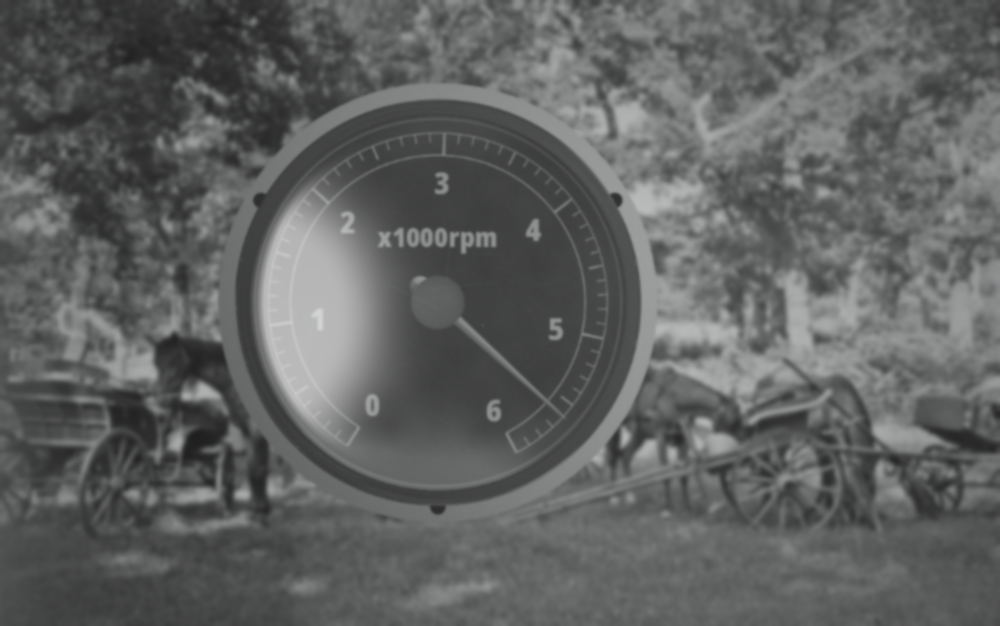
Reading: **5600** rpm
